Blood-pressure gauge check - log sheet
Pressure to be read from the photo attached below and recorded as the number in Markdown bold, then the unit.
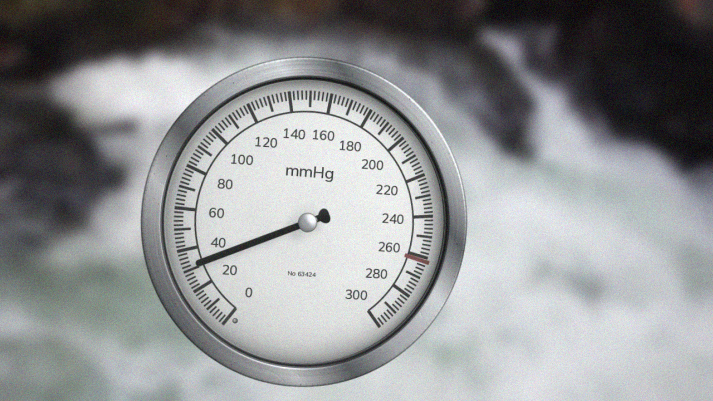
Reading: **32** mmHg
